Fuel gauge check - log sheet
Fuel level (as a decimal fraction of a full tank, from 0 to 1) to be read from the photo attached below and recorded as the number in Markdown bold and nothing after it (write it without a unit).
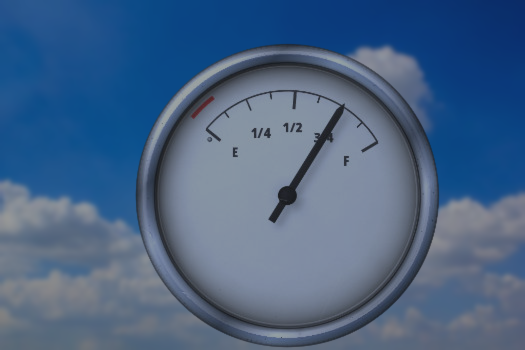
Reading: **0.75**
